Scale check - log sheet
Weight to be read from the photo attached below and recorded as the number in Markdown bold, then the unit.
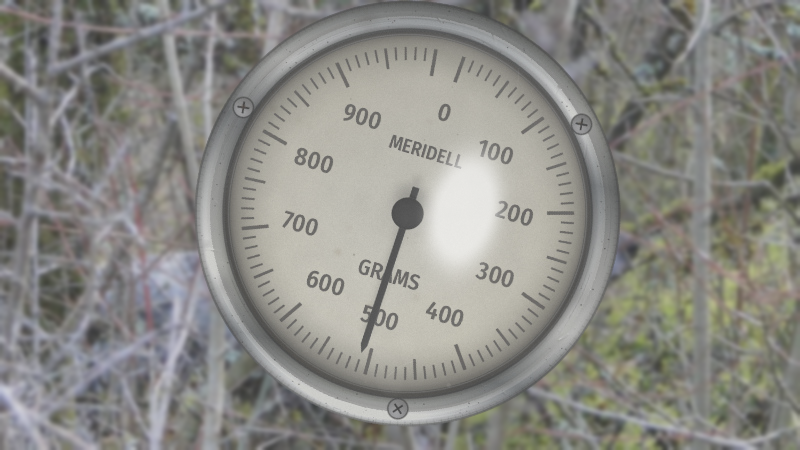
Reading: **510** g
